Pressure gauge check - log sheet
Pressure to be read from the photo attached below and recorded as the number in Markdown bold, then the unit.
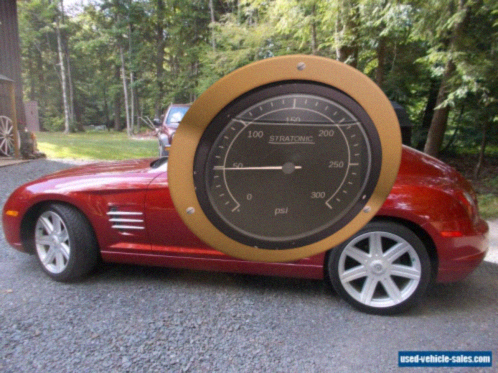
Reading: **50** psi
